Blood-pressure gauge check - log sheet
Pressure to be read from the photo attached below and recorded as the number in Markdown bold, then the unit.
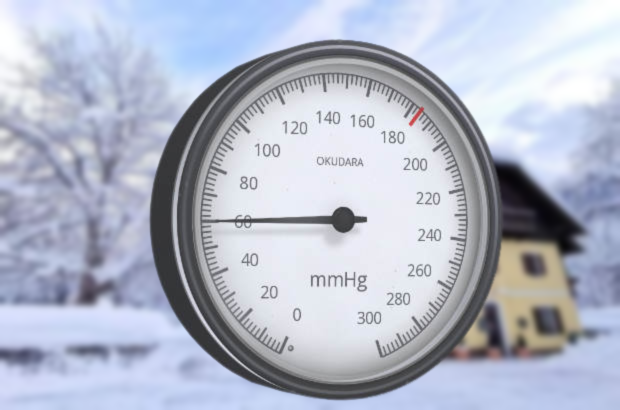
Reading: **60** mmHg
